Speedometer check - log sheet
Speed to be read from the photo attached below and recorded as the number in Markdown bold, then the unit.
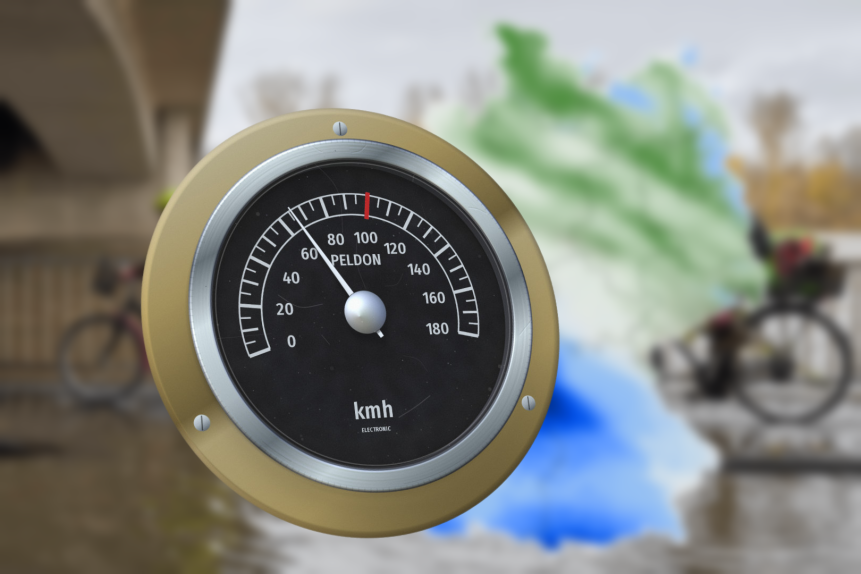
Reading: **65** km/h
